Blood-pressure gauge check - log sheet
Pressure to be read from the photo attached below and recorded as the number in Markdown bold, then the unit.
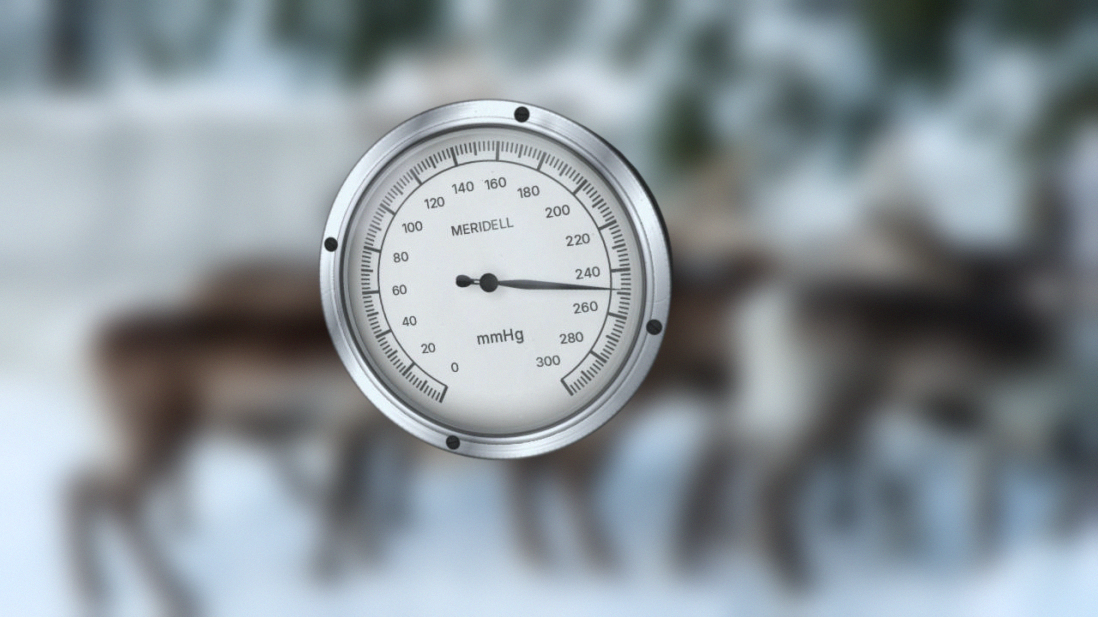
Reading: **248** mmHg
